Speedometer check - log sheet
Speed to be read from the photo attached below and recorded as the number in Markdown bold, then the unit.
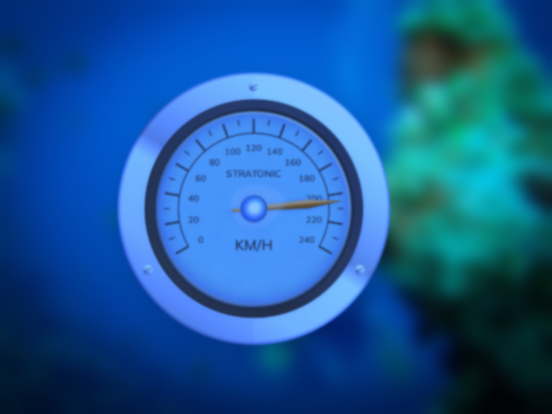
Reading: **205** km/h
